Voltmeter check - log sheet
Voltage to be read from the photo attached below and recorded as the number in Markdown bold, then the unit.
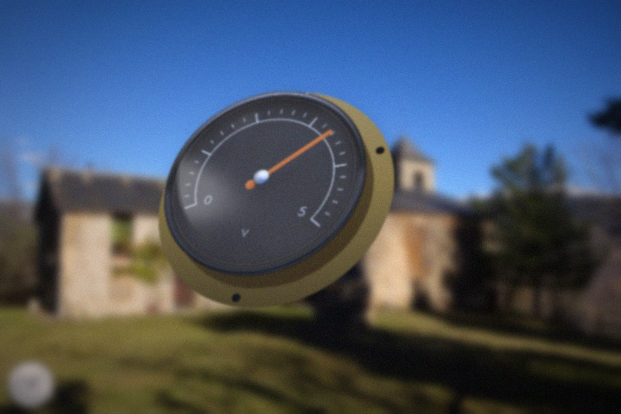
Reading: **3.4** V
